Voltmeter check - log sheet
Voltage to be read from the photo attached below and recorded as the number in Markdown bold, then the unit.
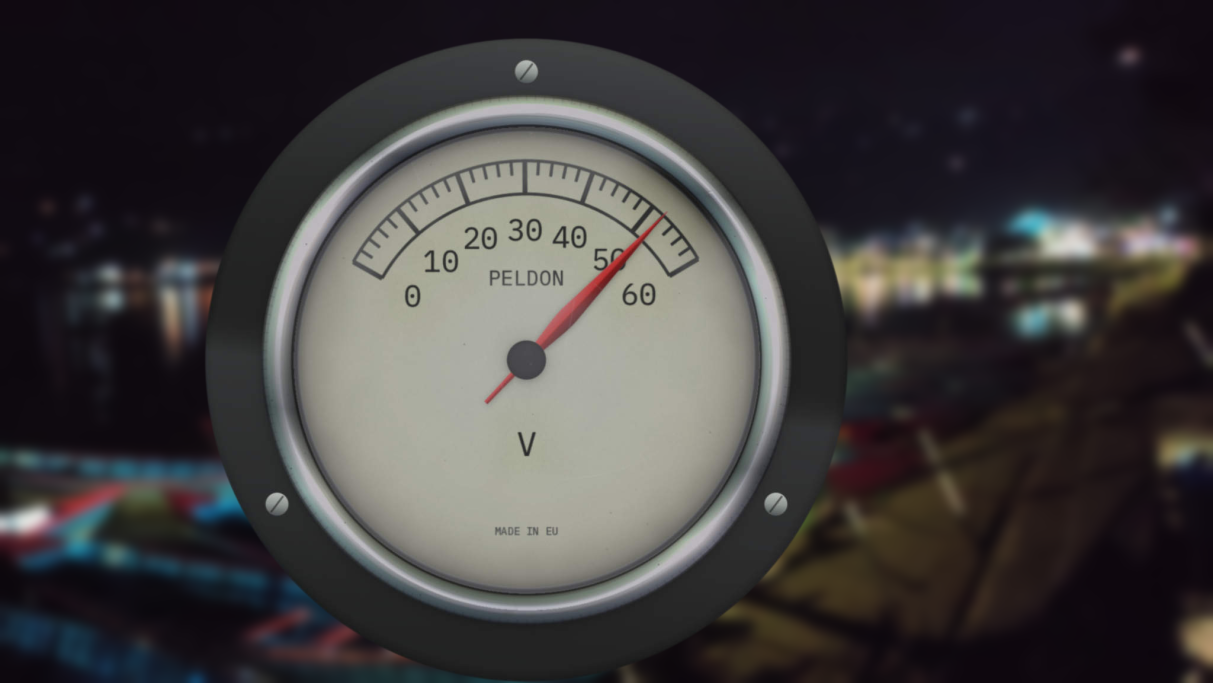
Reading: **52** V
